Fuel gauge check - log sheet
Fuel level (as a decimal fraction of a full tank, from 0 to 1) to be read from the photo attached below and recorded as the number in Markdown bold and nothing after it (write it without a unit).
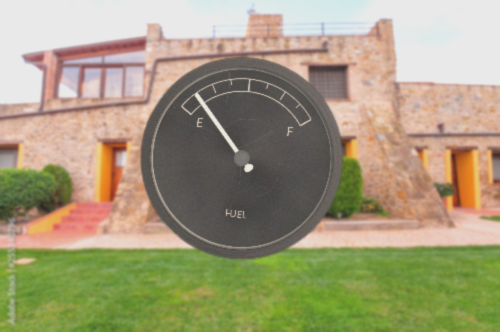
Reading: **0.125**
